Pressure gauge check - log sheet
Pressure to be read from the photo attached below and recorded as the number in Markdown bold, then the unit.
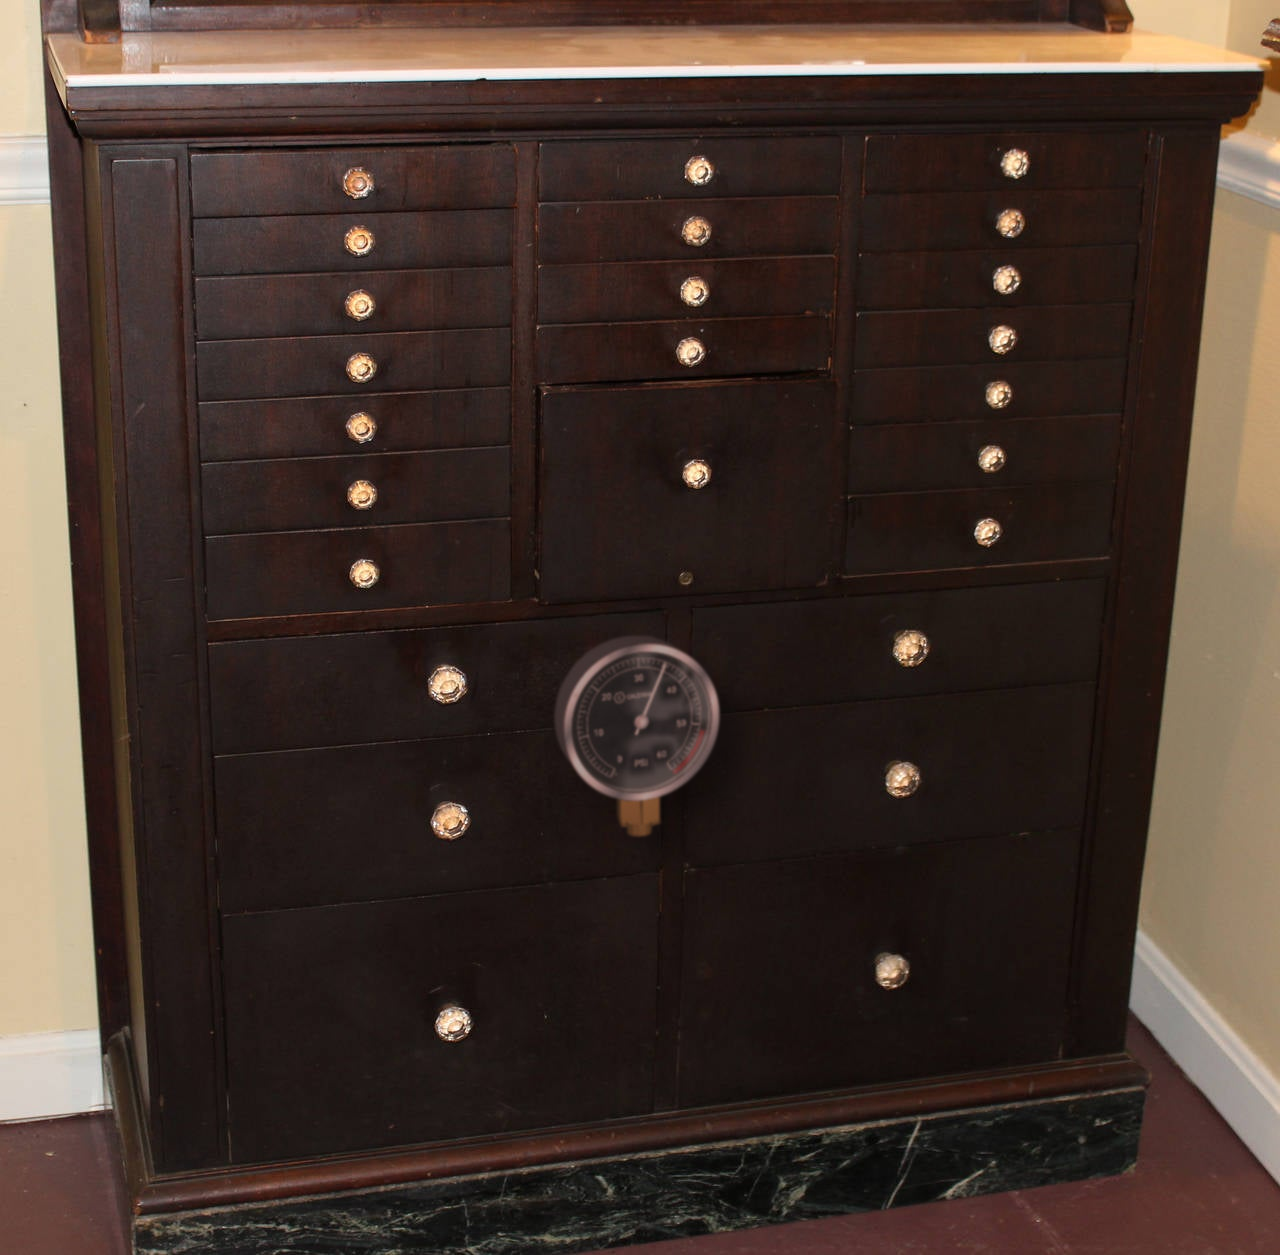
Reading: **35** psi
